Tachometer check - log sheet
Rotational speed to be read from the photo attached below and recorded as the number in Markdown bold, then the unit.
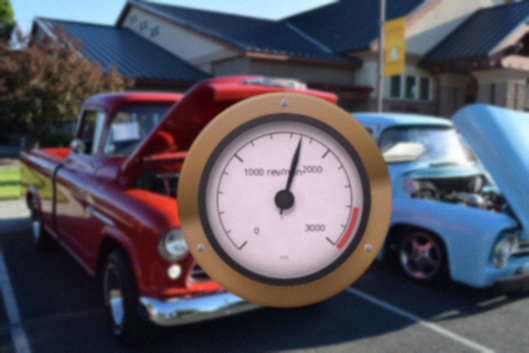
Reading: **1700** rpm
